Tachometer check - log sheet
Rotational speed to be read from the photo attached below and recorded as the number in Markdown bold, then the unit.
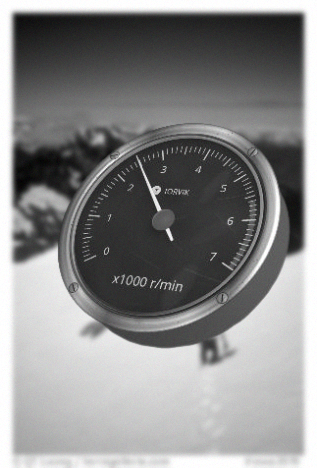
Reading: **2500** rpm
